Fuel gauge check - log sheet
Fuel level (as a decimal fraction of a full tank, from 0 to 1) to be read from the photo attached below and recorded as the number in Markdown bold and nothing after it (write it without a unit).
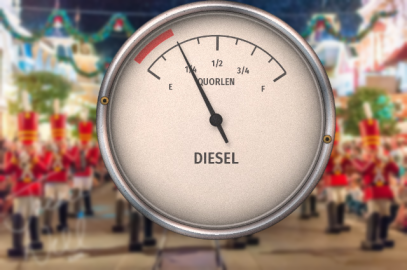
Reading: **0.25**
